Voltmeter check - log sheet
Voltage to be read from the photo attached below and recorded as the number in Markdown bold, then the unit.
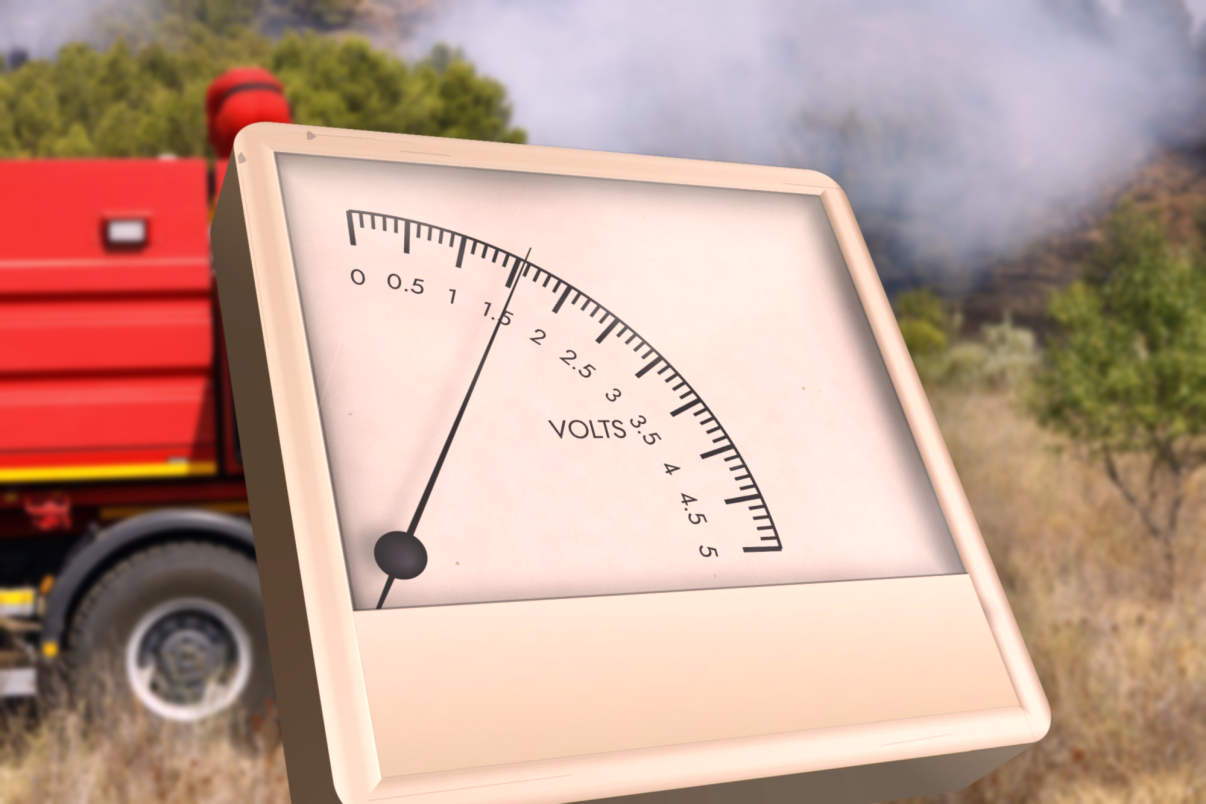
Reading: **1.55** V
